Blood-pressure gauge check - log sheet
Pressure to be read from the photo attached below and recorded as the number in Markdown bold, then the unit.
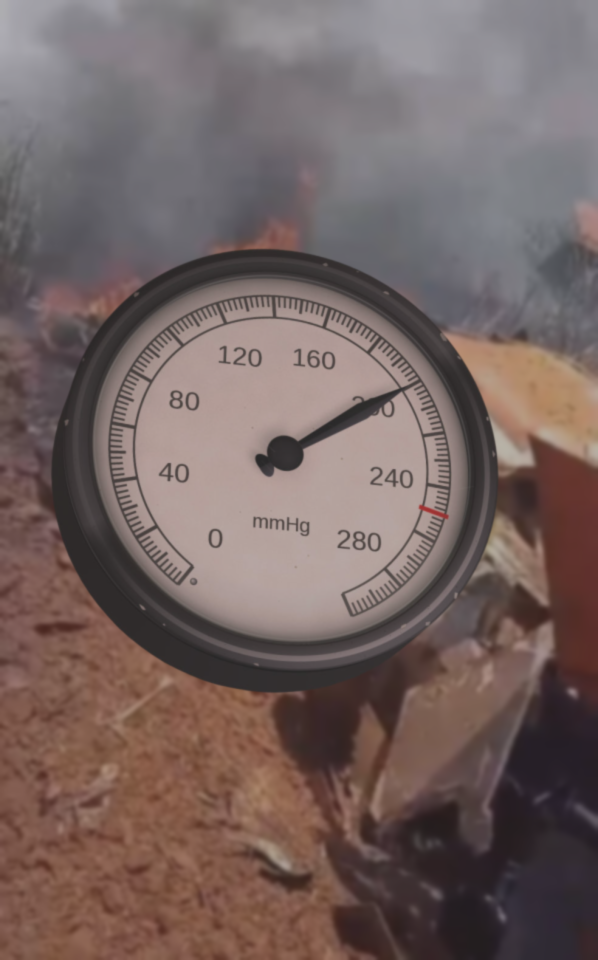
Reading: **200** mmHg
